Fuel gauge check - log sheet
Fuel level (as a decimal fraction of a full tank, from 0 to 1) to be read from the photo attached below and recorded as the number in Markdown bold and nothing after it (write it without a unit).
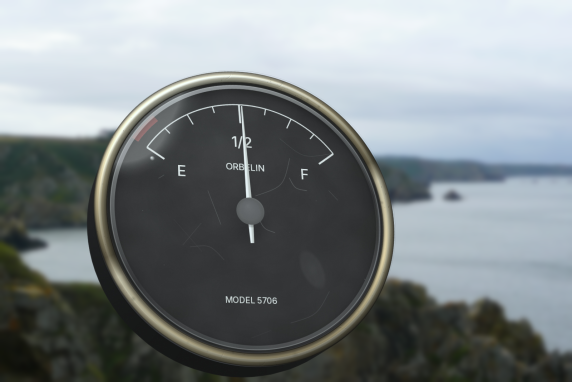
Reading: **0.5**
